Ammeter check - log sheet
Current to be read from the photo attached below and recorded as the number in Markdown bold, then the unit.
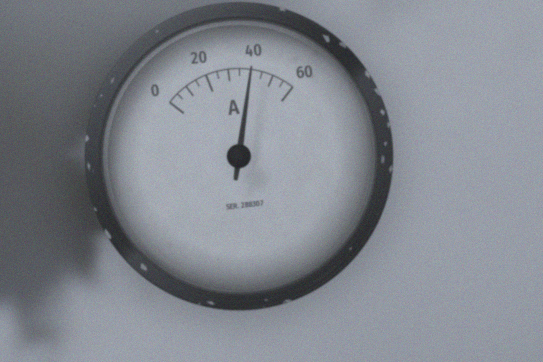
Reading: **40** A
